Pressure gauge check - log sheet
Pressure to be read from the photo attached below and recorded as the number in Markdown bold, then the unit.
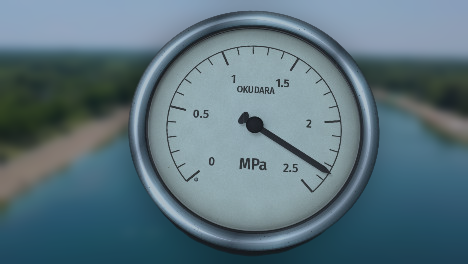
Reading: **2.35** MPa
